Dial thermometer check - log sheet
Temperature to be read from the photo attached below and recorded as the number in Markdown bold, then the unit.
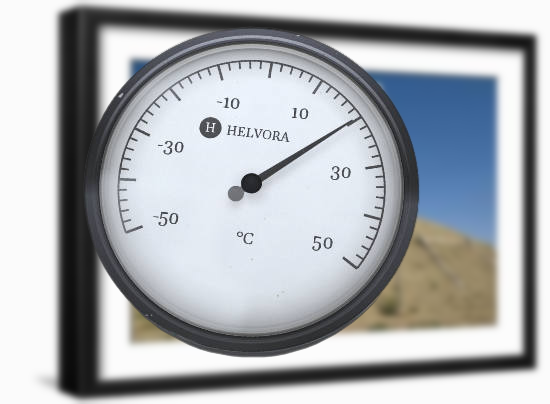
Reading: **20** °C
